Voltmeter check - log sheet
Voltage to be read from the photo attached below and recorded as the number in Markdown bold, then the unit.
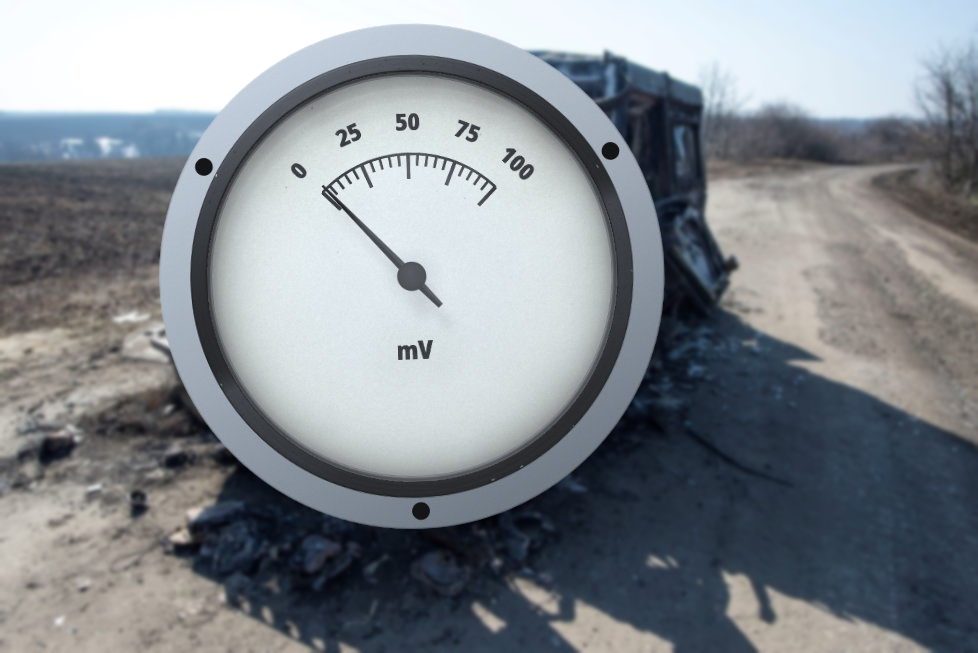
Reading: **2.5** mV
